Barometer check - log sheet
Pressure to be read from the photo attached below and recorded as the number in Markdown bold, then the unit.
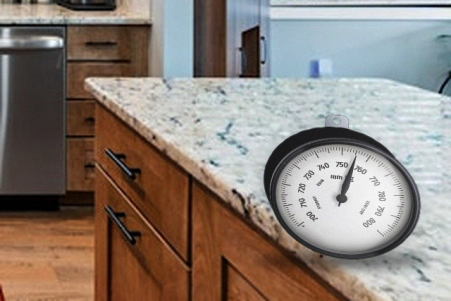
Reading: **755** mmHg
